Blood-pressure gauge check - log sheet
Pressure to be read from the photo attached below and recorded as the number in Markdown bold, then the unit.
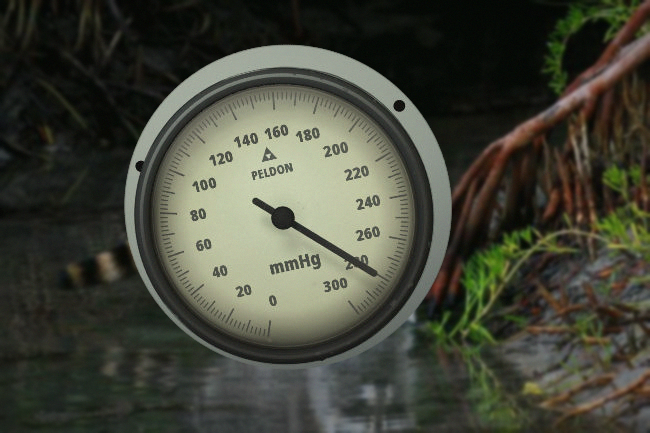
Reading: **280** mmHg
